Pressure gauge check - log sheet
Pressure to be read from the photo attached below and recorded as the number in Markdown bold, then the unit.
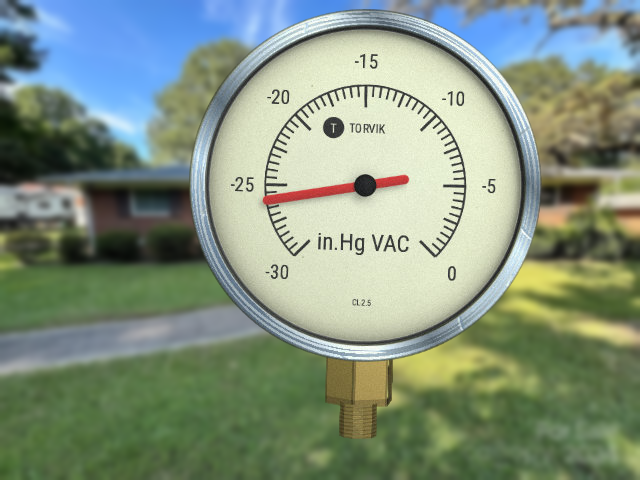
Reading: **-26** inHg
